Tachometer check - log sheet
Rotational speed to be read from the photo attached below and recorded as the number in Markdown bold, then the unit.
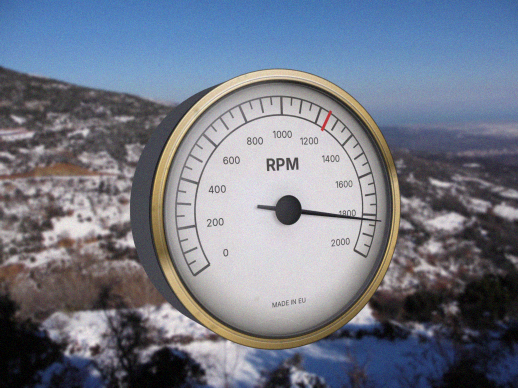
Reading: **1825** rpm
